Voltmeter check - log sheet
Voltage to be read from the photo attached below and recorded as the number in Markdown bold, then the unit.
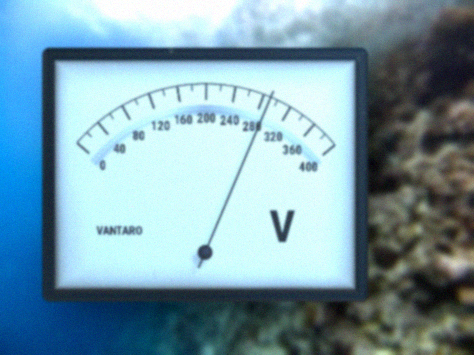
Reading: **290** V
